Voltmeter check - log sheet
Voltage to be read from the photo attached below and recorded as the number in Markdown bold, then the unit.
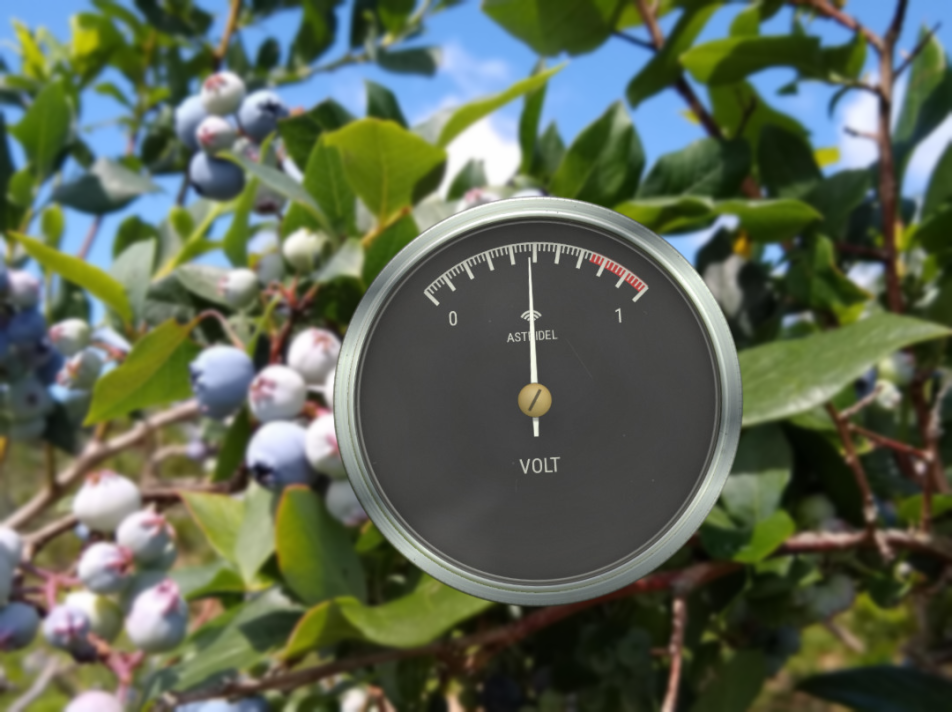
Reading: **0.48** V
